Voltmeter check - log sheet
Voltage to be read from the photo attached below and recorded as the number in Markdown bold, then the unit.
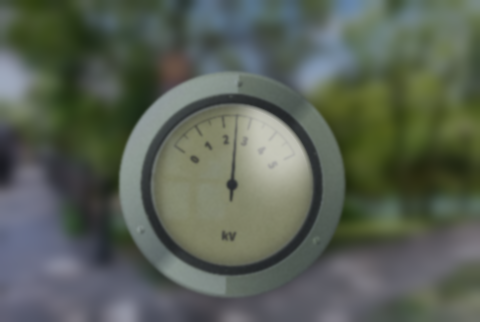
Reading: **2.5** kV
